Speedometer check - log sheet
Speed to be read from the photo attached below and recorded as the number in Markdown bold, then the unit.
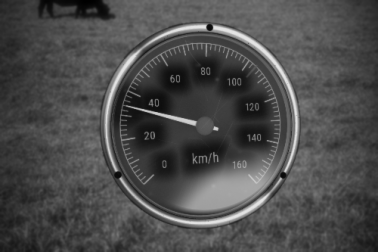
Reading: **34** km/h
